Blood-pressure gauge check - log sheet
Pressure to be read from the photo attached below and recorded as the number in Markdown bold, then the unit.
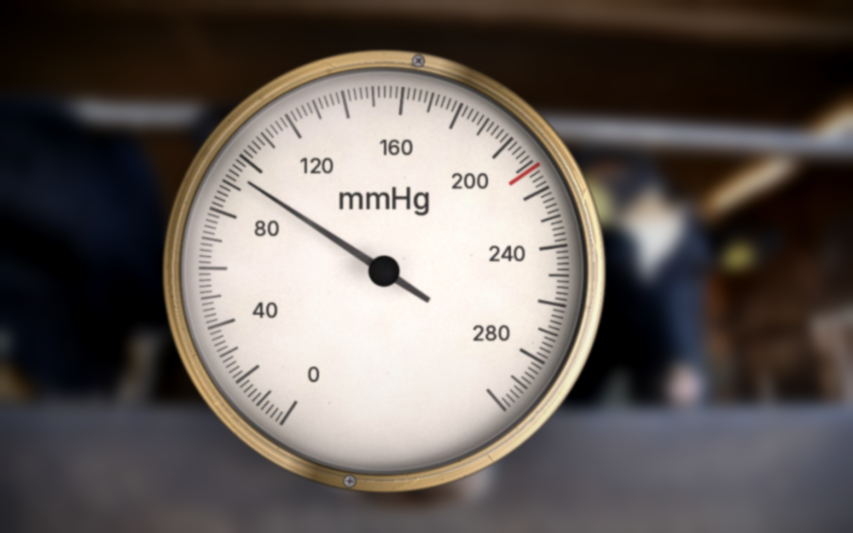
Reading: **94** mmHg
